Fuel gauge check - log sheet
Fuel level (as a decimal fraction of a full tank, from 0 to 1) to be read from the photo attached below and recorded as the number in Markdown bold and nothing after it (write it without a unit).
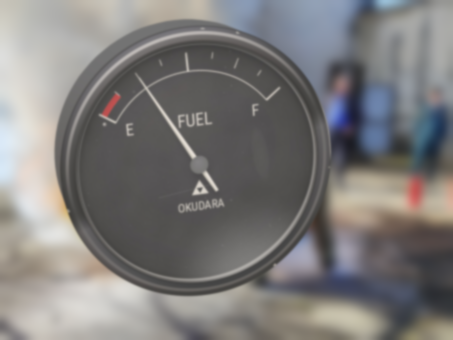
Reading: **0.25**
